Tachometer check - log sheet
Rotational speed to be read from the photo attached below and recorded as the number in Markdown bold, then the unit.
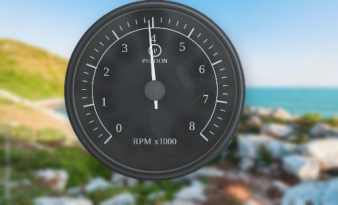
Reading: **3900** rpm
